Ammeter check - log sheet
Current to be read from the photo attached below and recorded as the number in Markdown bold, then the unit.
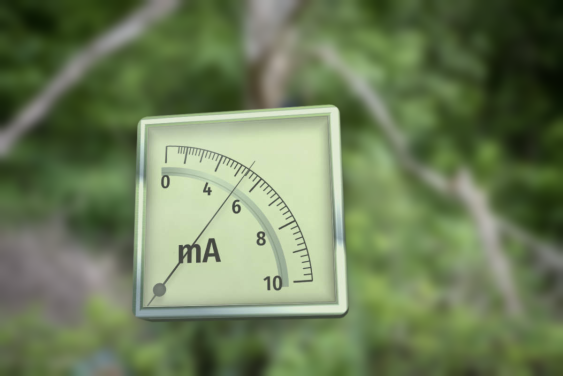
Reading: **5.4** mA
